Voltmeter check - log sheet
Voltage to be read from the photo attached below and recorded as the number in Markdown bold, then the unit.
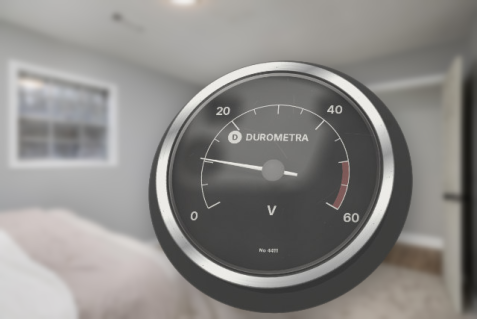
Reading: **10** V
